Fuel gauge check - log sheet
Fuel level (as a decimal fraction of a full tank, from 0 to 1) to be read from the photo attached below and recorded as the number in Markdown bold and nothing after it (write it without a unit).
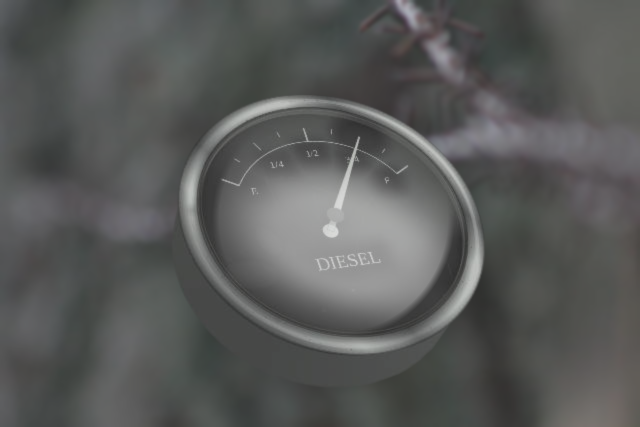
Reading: **0.75**
